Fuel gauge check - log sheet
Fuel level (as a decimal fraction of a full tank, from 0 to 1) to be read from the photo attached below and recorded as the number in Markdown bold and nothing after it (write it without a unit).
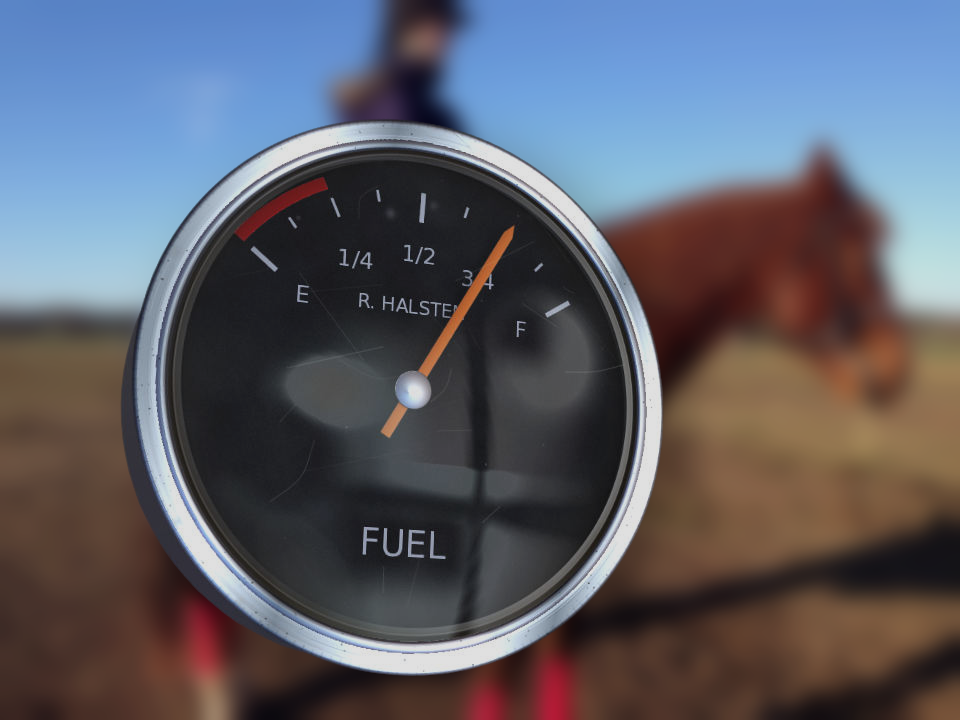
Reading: **0.75**
